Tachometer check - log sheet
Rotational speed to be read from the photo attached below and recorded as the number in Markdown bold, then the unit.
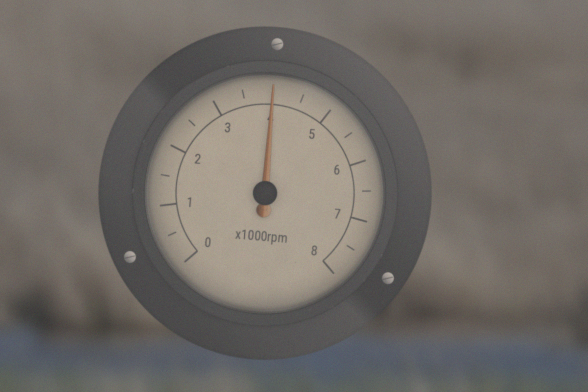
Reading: **4000** rpm
